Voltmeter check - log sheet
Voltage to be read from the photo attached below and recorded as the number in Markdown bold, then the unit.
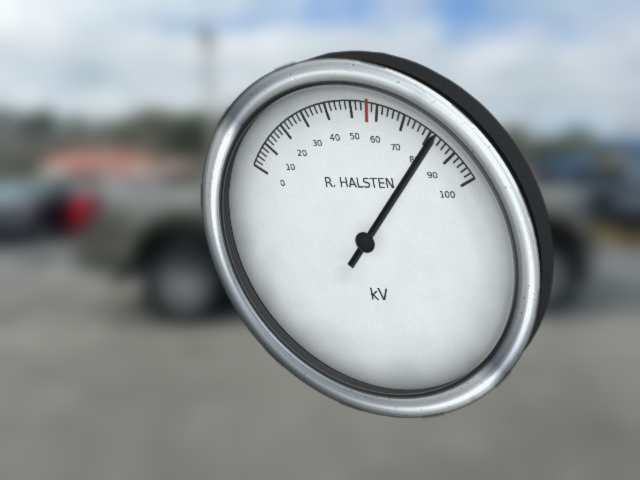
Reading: **82** kV
